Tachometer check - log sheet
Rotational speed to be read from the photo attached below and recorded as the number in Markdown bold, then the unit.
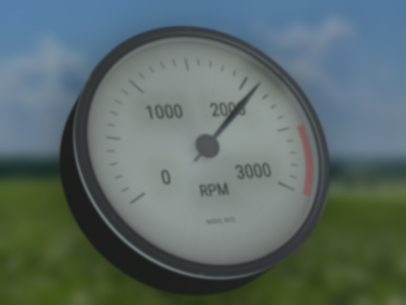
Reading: **2100** rpm
